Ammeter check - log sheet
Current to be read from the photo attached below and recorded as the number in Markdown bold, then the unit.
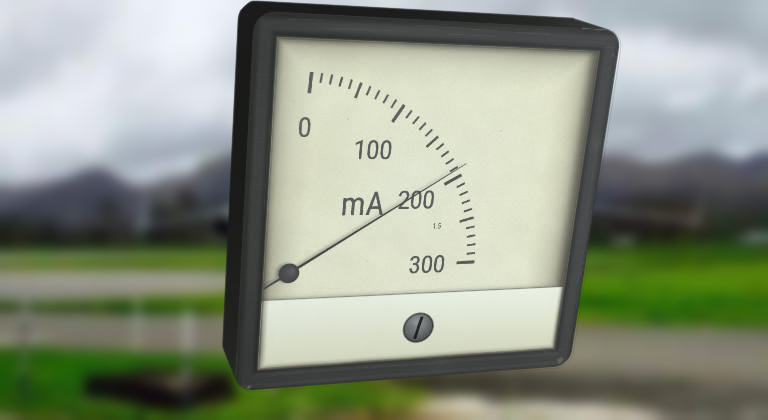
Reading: **190** mA
